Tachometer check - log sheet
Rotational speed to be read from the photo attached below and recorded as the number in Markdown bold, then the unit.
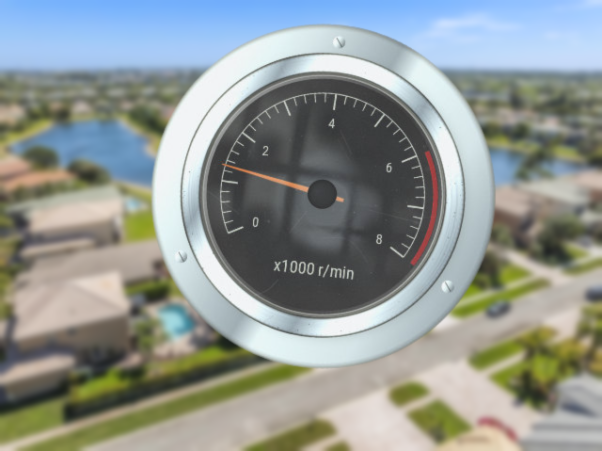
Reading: **1300** rpm
